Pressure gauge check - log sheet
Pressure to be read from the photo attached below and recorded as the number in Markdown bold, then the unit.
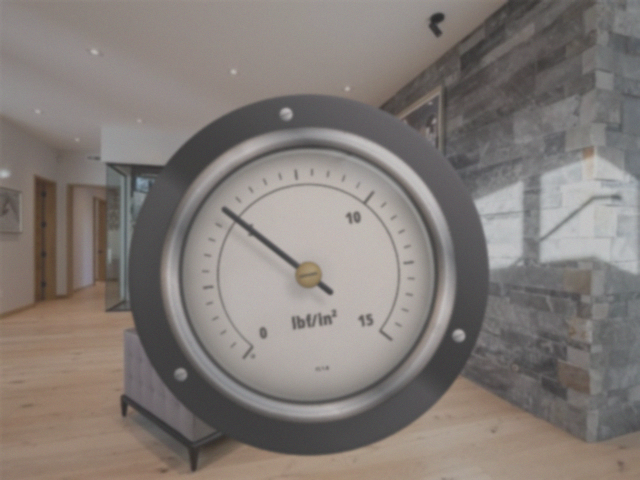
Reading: **5** psi
